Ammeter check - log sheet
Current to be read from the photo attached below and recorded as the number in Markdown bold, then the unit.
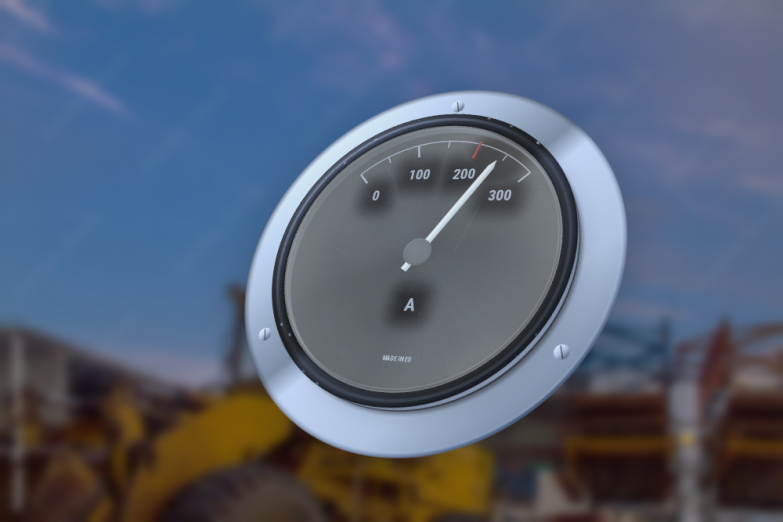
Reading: **250** A
